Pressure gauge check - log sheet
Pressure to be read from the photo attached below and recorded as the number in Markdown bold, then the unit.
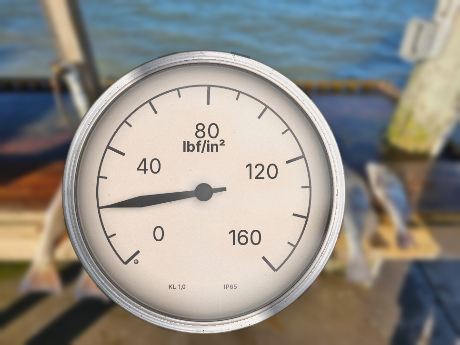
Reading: **20** psi
